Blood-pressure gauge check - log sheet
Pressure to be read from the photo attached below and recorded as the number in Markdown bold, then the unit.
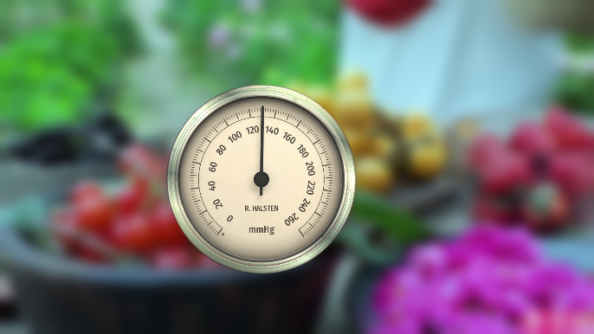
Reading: **130** mmHg
